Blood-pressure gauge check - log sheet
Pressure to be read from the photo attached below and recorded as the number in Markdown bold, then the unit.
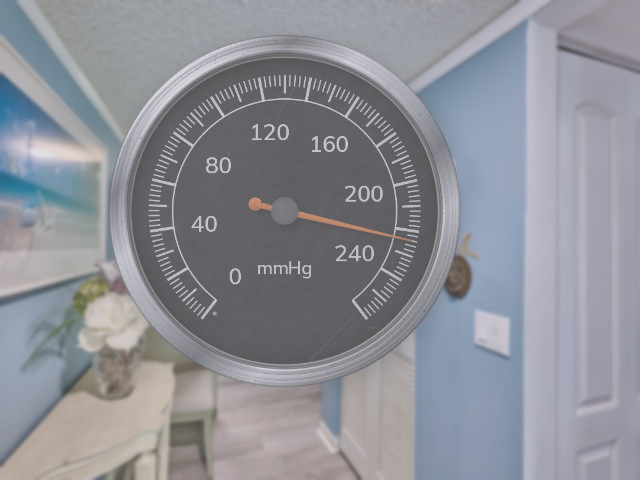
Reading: **224** mmHg
